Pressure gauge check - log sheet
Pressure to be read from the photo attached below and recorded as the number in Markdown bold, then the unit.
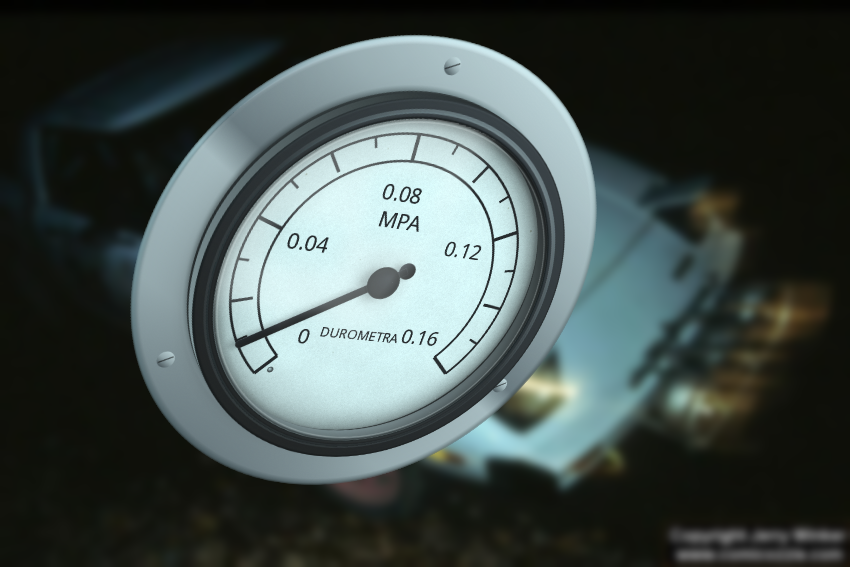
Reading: **0.01** MPa
